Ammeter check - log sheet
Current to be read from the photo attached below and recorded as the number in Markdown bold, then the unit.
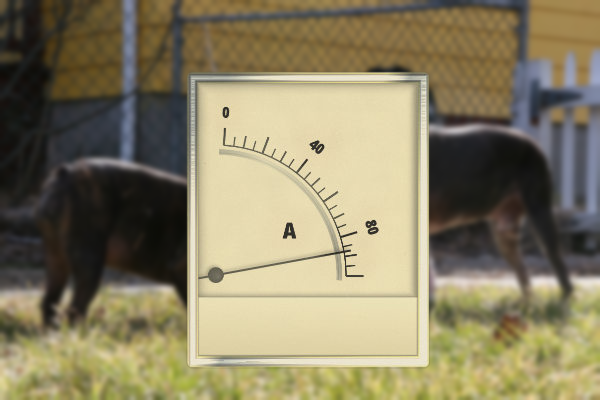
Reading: **87.5** A
